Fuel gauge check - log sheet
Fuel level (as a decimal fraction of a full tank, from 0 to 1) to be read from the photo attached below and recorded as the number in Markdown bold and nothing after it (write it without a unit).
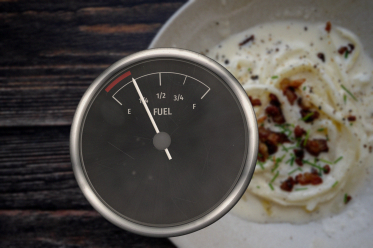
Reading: **0.25**
